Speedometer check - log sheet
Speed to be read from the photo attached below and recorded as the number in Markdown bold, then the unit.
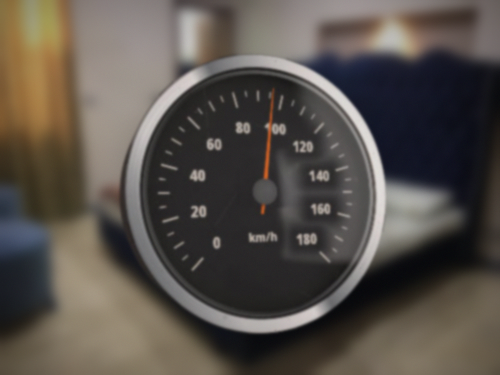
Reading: **95** km/h
